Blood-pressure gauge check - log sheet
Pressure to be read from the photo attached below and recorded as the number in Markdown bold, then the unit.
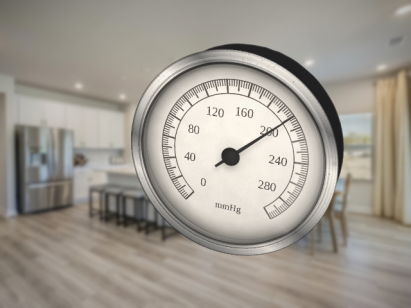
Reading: **200** mmHg
